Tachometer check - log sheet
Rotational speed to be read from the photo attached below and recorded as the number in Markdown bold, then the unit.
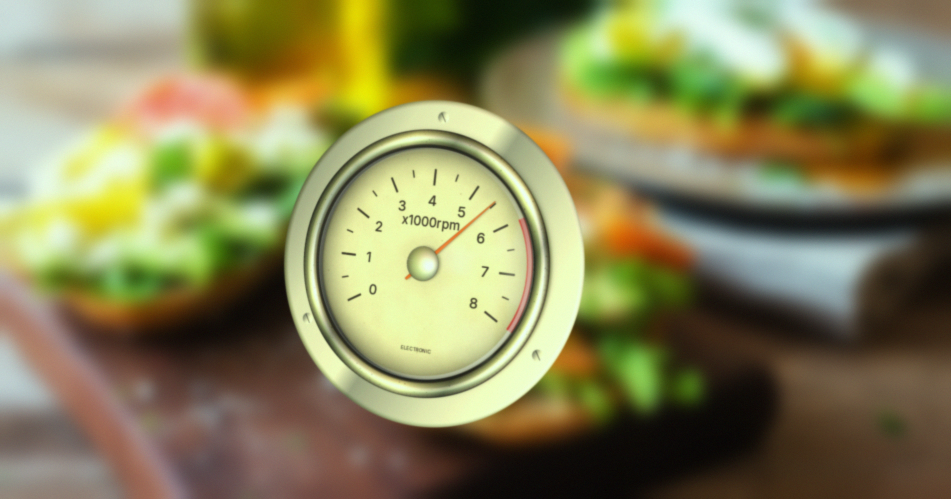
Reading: **5500** rpm
